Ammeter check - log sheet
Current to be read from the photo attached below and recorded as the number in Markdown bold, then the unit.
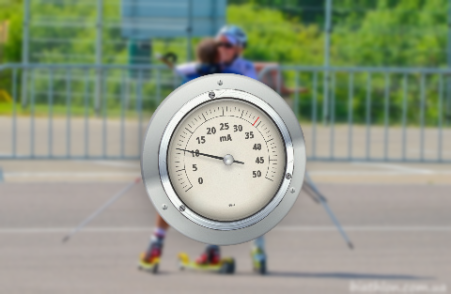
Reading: **10** mA
